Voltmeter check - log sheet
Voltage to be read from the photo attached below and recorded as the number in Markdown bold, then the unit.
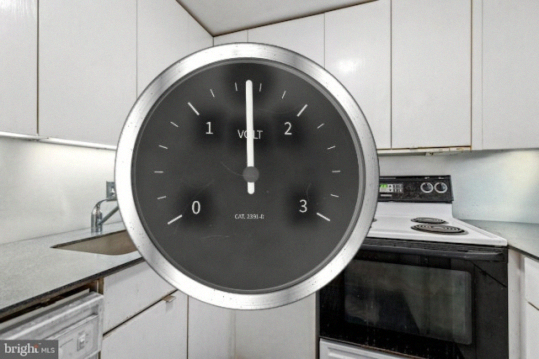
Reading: **1.5** V
